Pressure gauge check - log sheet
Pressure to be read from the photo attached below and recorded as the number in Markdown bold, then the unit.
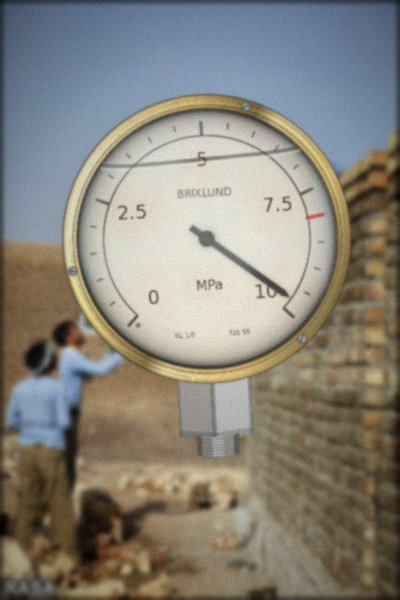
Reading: **9.75** MPa
